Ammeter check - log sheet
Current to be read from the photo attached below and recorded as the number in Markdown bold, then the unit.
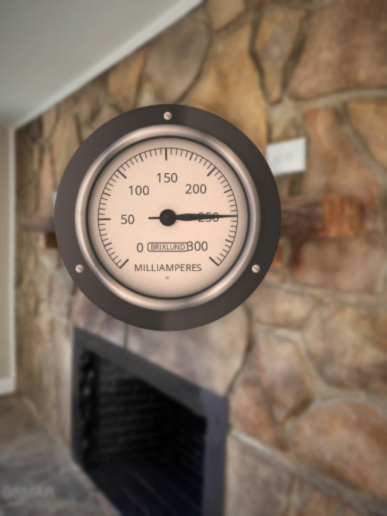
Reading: **250** mA
